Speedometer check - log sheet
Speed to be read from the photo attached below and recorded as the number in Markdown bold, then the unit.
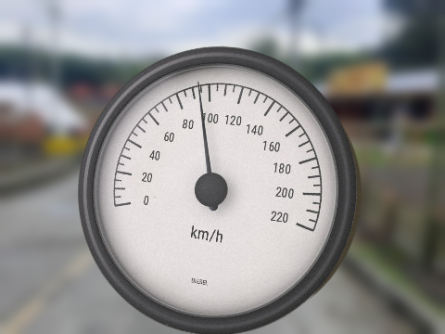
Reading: **95** km/h
